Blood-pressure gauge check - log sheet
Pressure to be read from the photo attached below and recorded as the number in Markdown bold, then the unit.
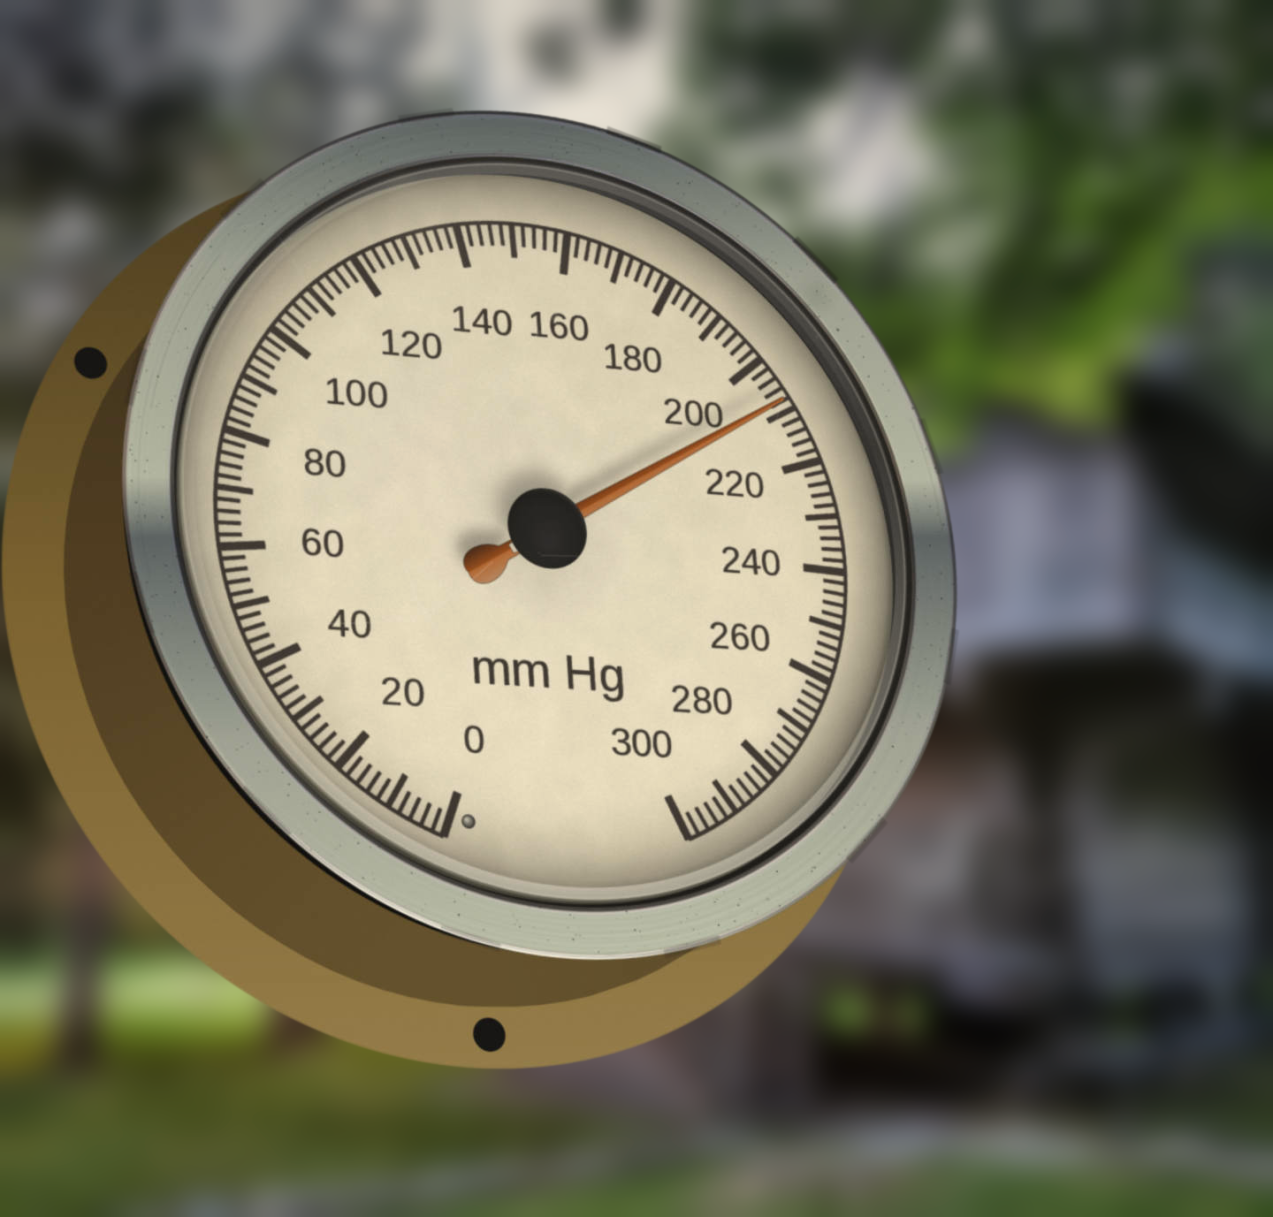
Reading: **208** mmHg
